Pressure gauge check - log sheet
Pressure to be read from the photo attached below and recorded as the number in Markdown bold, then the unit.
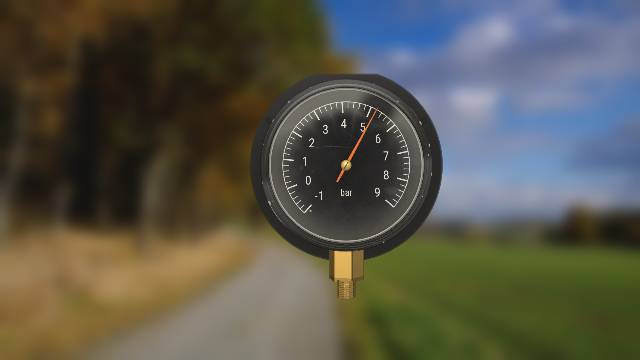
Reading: **5.2** bar
